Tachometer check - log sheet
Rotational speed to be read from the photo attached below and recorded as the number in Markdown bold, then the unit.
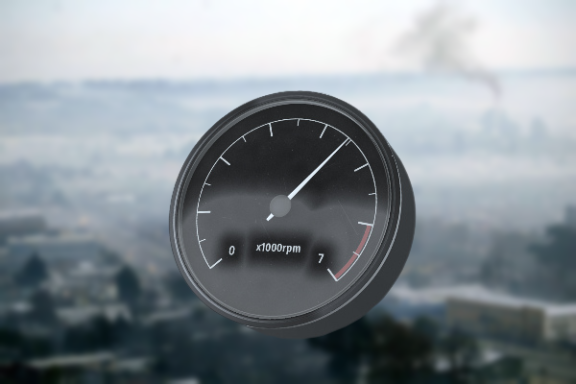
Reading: **4500** rpm
